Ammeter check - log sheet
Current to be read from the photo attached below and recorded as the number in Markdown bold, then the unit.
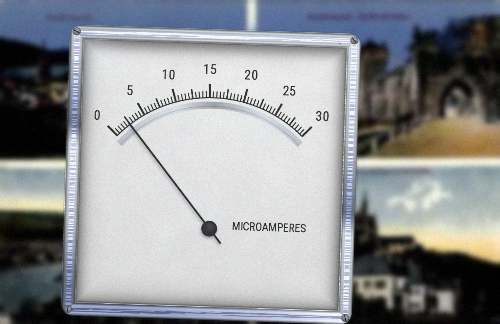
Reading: **2.5** µA
